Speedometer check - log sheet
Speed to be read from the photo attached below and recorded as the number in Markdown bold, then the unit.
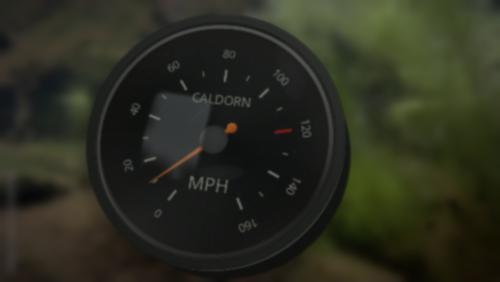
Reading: **10** mph
